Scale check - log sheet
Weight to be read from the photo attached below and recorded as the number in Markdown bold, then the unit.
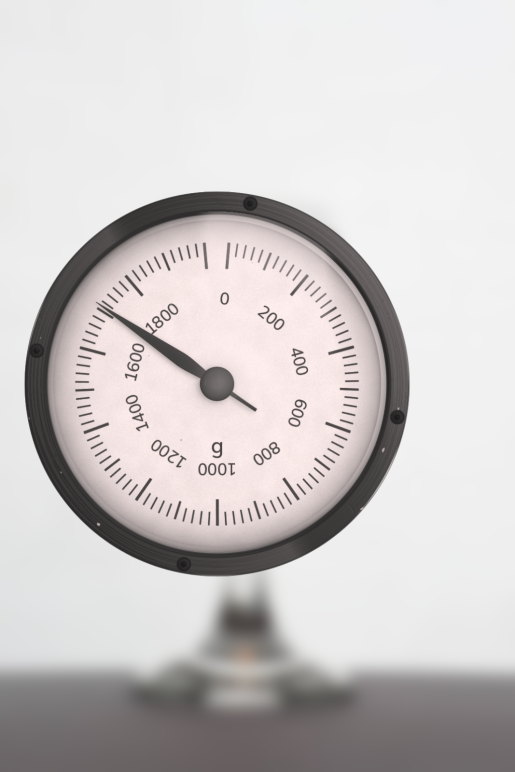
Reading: **1710** g
